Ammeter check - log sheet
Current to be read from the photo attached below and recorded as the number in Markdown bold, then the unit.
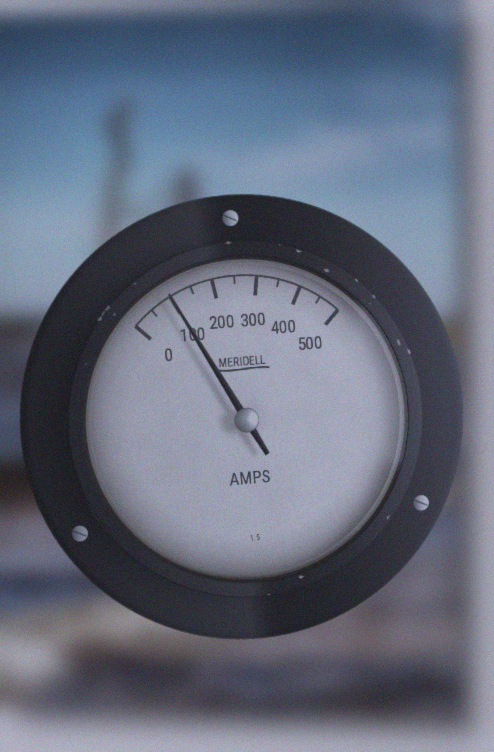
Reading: **100** A
